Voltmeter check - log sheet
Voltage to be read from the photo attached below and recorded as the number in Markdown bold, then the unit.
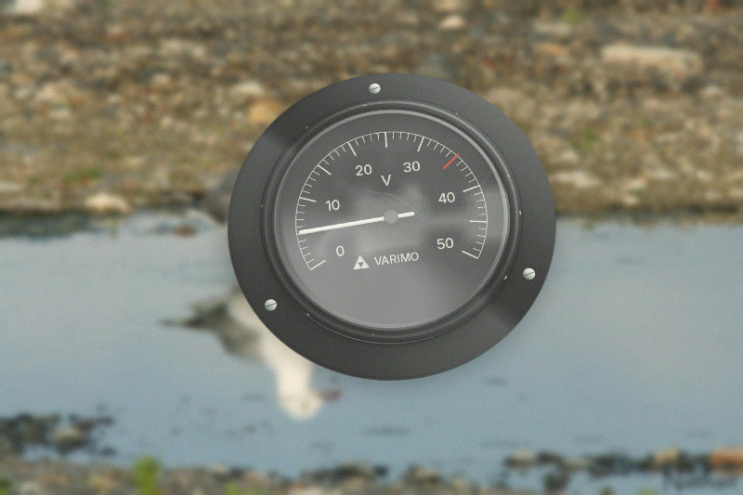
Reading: **5** V
